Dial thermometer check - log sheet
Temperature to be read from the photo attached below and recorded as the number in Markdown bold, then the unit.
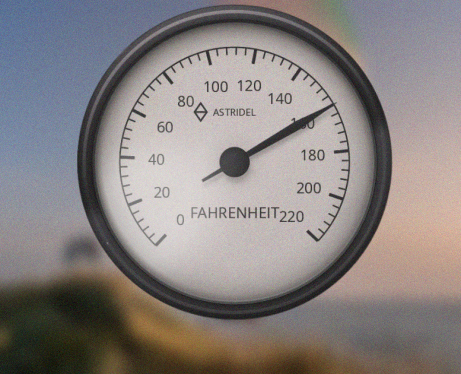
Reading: **160** °F
